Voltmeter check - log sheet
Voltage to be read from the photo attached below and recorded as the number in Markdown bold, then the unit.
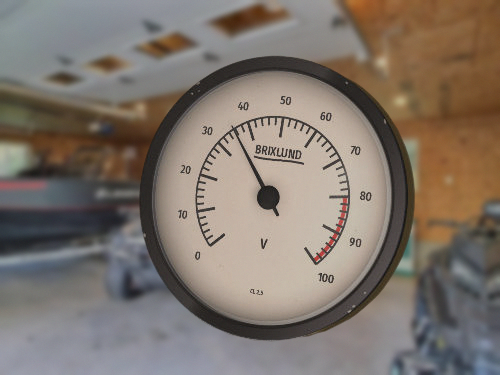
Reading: **36** V
